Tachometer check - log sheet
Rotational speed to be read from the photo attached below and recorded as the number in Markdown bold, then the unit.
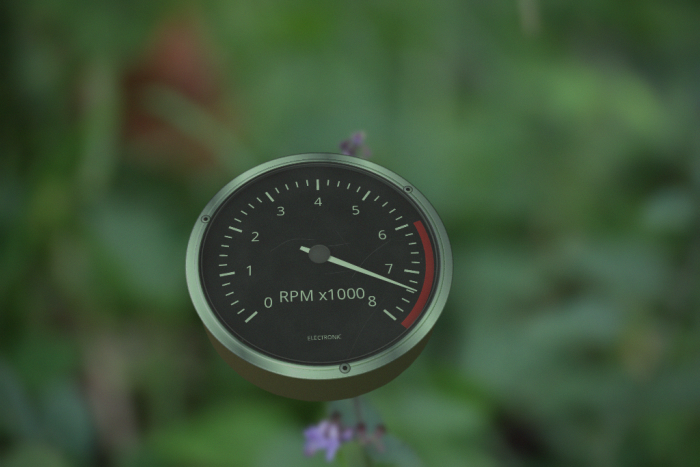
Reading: **7400** rpm
